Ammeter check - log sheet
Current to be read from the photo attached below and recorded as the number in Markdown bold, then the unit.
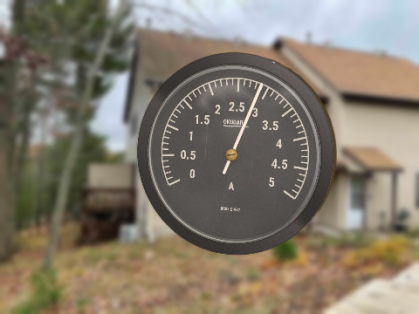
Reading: **2.9** A
